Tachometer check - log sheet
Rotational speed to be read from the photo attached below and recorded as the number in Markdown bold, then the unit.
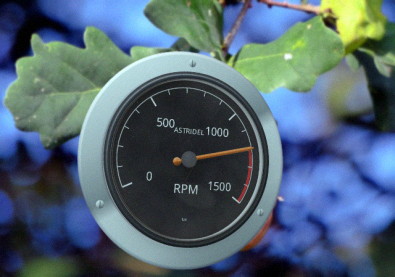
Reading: **1200** rpm
